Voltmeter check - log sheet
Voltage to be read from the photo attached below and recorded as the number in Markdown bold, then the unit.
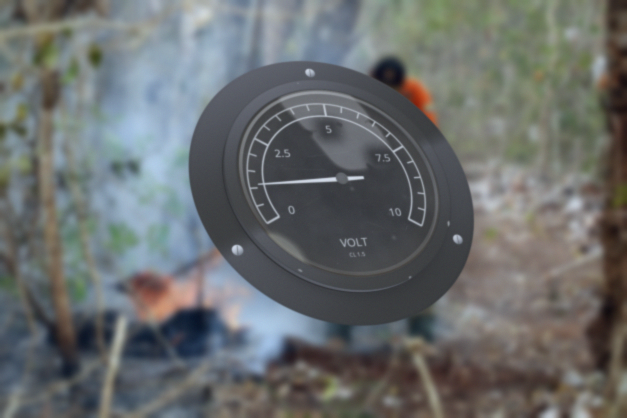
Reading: **1** V
